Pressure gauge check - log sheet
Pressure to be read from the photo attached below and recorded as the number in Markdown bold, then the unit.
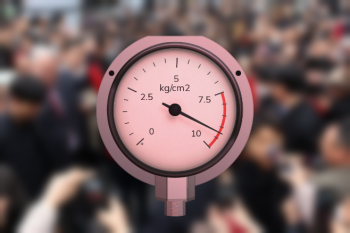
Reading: **9.25** kg/cm²
